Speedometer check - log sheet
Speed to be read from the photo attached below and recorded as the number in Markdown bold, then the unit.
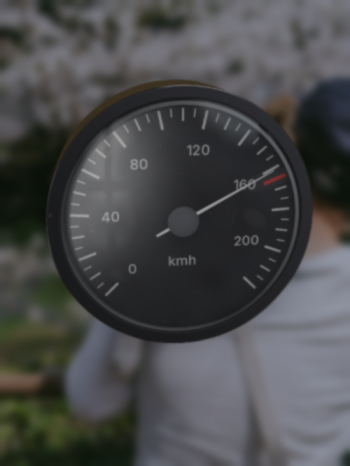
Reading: **160** km/h
